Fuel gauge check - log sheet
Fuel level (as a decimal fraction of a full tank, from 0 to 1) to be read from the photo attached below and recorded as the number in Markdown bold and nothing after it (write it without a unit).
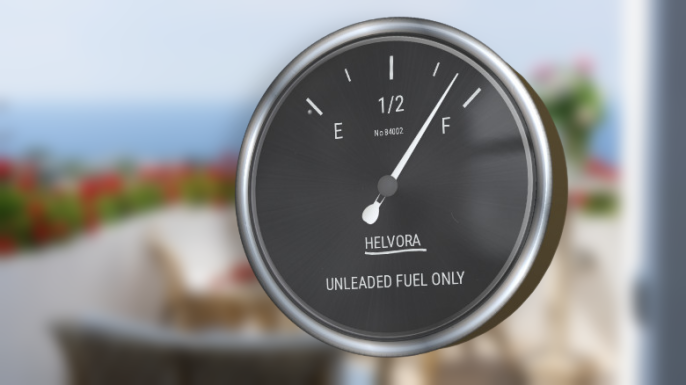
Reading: **0.875**
